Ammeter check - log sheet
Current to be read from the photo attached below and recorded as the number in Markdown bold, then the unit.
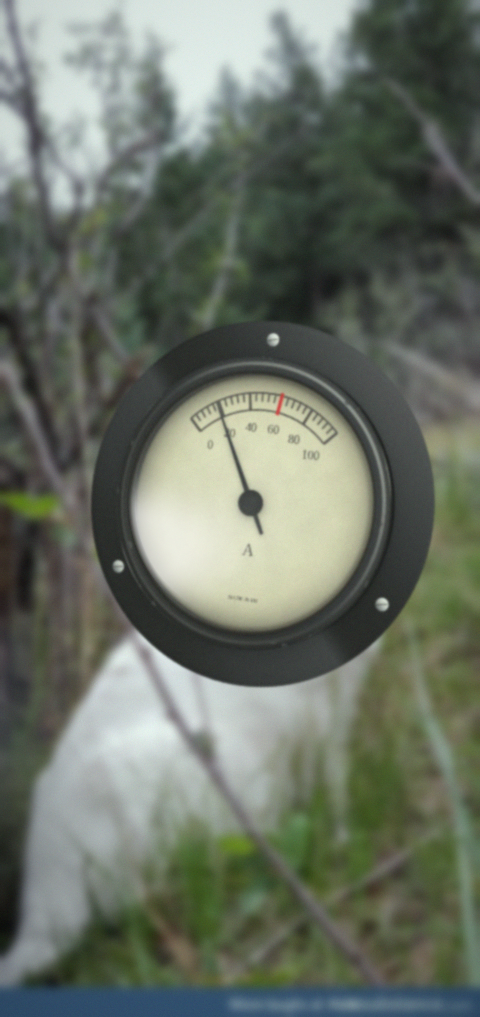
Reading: **20** A
